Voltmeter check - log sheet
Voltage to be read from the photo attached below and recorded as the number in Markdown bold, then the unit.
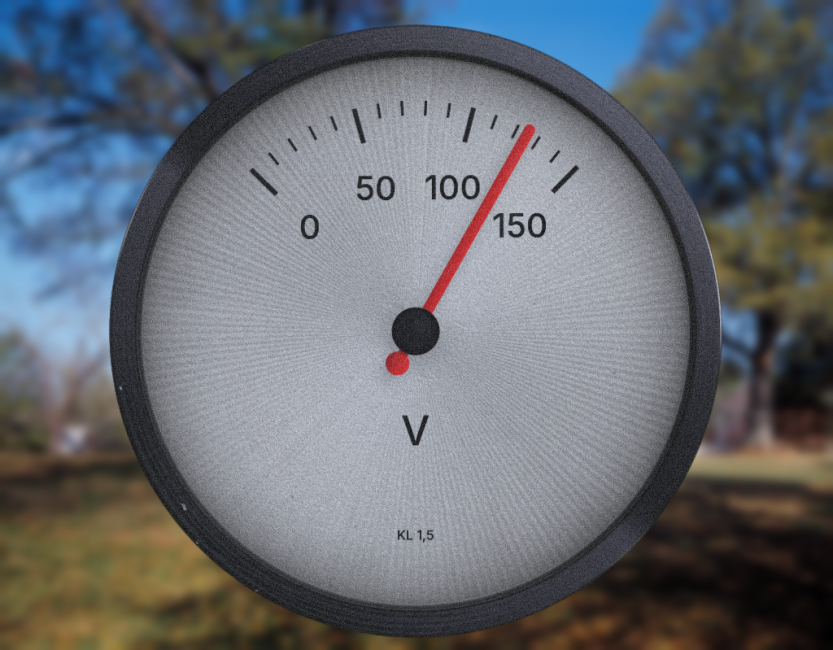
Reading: **125** V
